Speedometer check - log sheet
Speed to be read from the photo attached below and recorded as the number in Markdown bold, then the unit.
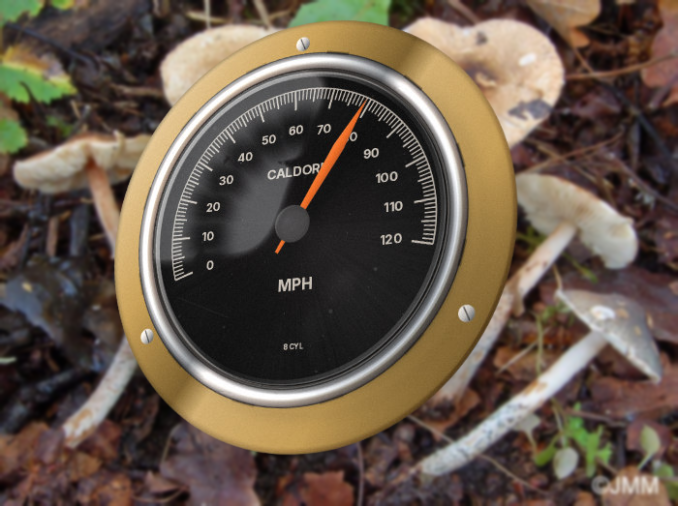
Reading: **80** mph
